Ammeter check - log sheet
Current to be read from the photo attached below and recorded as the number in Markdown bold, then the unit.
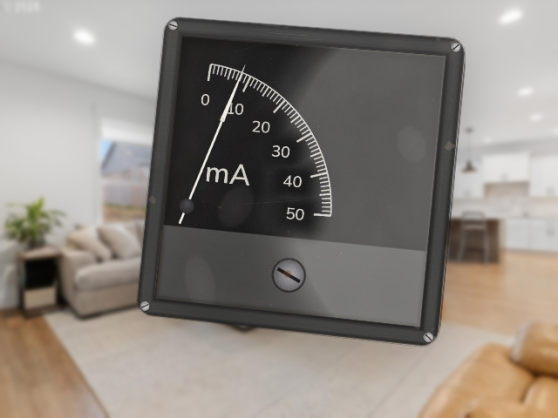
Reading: **8** mA
